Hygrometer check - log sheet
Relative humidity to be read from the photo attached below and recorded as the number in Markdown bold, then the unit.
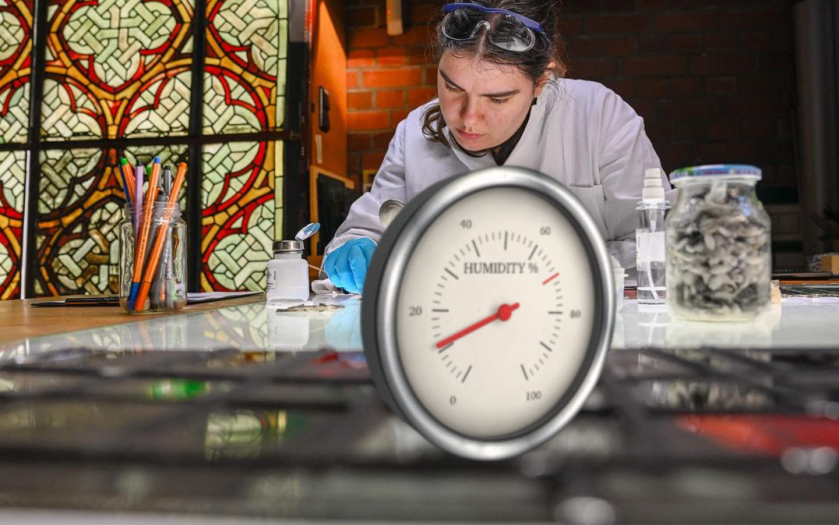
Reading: **12** %
